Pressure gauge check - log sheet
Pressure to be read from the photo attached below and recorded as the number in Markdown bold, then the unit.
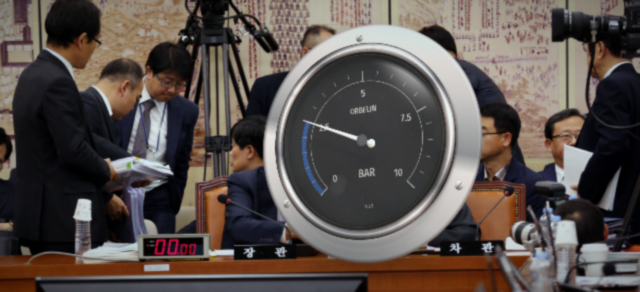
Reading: **2.5** bar
